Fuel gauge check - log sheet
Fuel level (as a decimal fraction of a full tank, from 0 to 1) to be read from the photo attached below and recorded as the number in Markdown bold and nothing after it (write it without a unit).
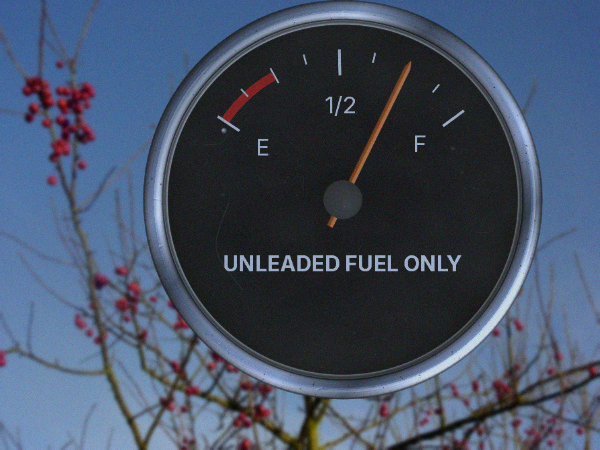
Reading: **0.75**
